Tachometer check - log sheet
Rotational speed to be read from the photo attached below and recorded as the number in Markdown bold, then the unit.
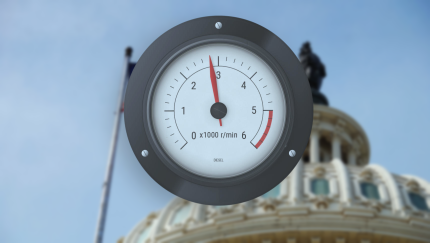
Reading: **2800** rpm
